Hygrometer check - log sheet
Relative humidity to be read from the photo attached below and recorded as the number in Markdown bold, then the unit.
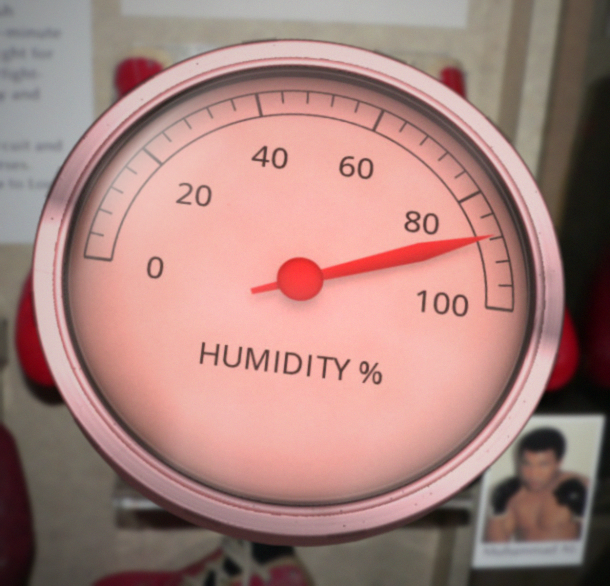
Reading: **88** %
